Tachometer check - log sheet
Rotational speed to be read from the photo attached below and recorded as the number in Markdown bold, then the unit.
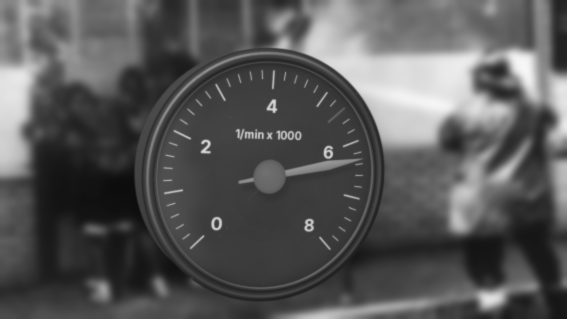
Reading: **6300** rpm
